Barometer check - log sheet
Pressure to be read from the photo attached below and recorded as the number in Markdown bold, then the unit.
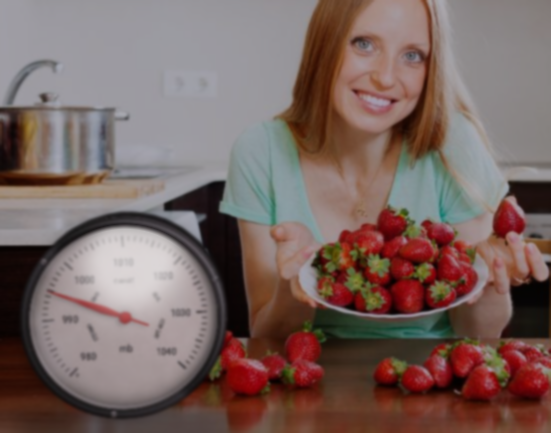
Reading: **995** mbar
